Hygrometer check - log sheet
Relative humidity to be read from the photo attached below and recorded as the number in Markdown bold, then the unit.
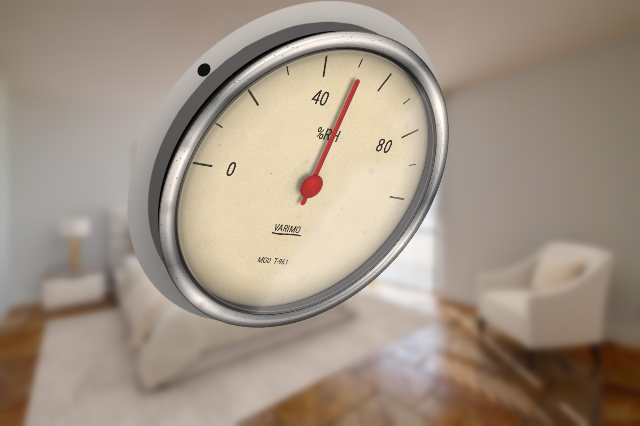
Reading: **50** %
